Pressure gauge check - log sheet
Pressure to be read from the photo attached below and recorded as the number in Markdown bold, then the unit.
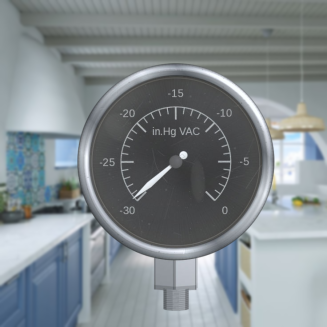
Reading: **-29.5** inHg
